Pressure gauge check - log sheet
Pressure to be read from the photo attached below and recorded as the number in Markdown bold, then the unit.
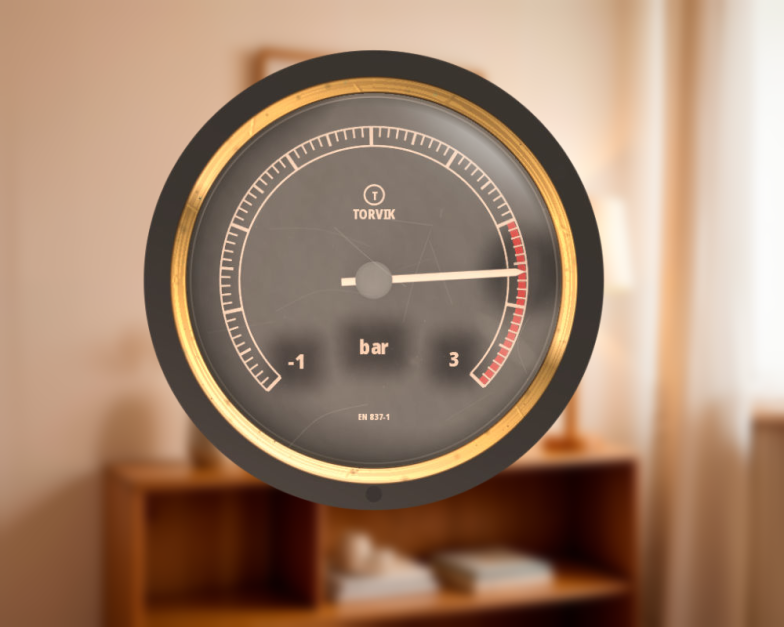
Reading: **2.3** bar
